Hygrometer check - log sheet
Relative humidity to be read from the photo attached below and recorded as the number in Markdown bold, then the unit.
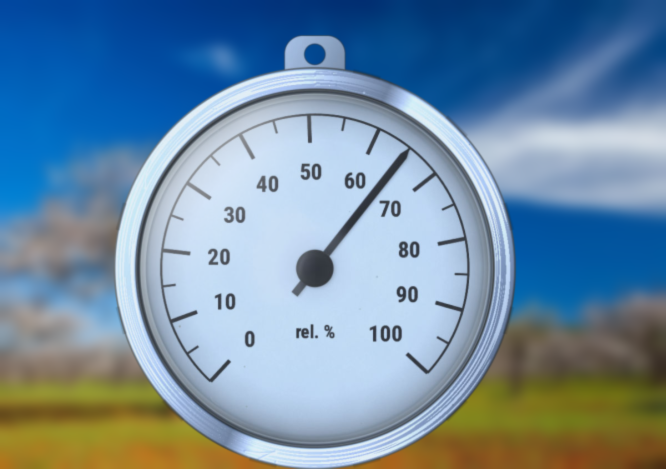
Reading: **65** %
